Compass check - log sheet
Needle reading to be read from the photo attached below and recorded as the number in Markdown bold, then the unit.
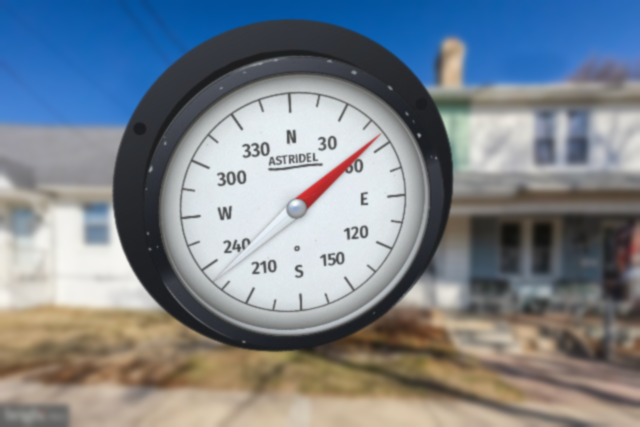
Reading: **52.5** °
